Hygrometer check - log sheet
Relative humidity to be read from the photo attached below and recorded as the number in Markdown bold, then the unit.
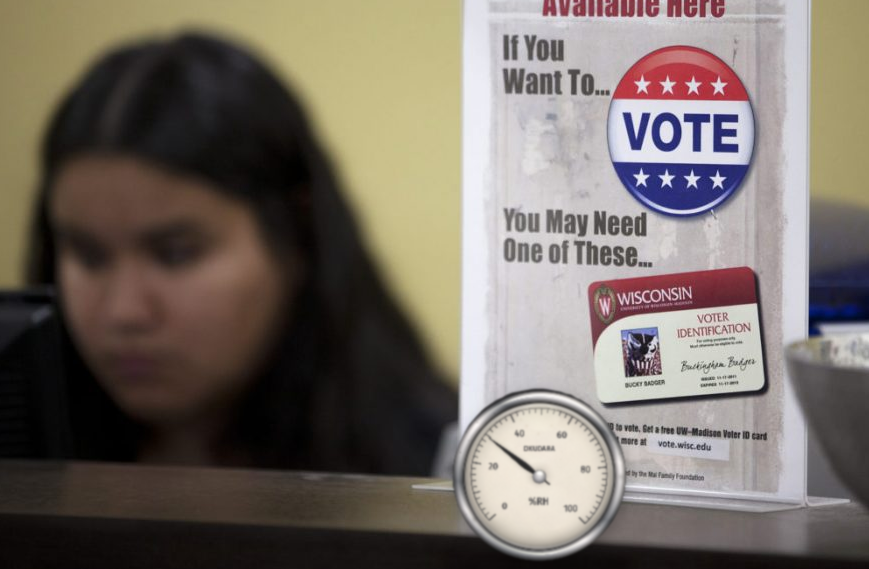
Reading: **30** %
